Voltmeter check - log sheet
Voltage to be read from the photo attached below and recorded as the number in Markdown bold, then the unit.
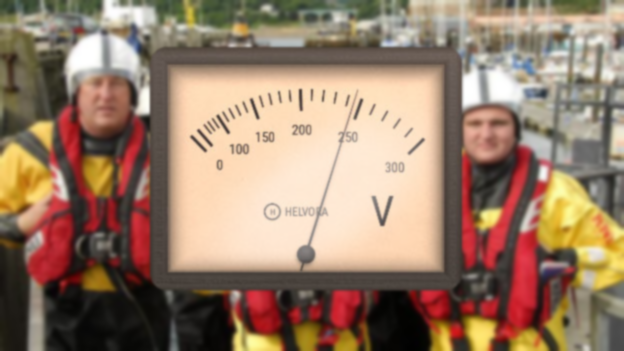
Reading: **245** V
